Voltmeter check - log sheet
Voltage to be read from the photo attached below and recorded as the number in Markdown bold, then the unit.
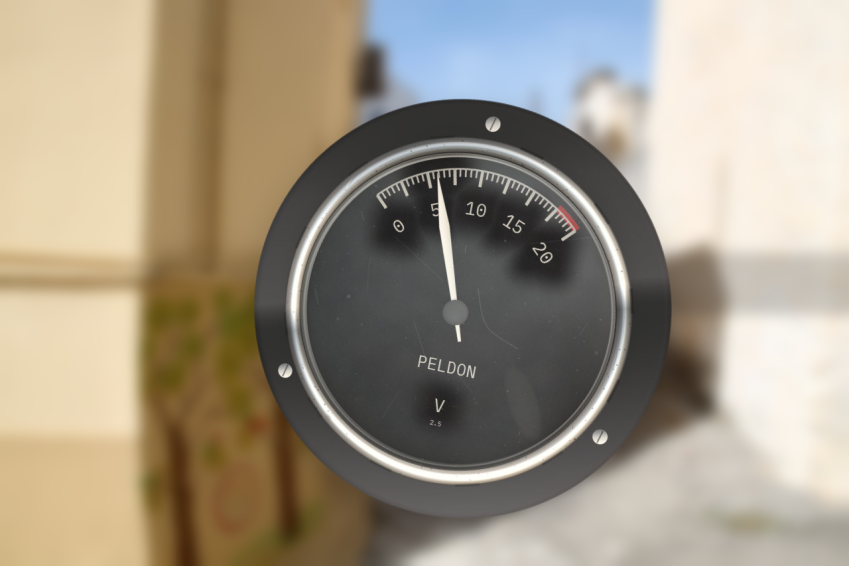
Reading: **6** V
